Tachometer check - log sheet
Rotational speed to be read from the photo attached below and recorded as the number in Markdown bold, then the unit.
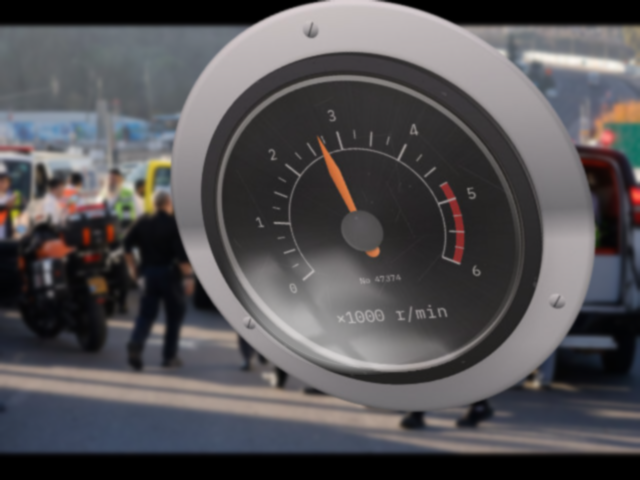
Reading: **2750** rpm
